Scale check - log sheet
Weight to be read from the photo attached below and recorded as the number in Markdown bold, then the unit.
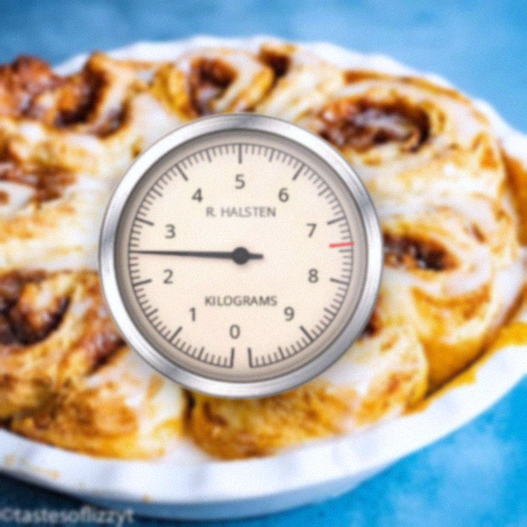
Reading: **2.5** kg
